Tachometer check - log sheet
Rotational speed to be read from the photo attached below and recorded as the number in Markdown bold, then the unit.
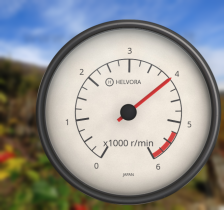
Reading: **4000** rpm
